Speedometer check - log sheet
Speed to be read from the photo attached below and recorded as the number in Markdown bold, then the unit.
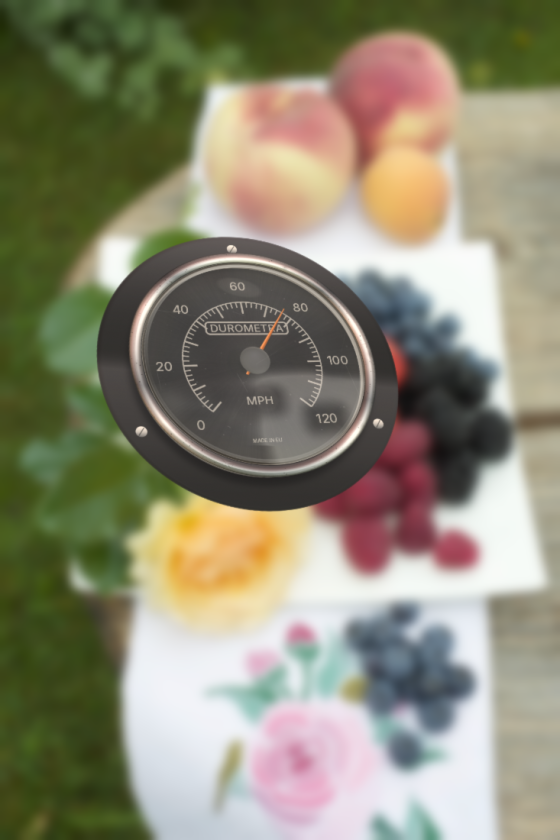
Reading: **76** mph
